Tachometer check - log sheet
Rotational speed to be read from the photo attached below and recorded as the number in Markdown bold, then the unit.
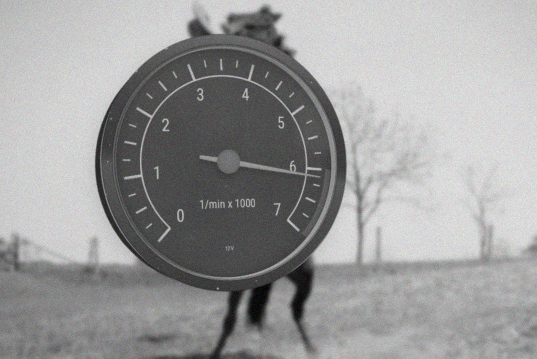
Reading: **6125** rpm
